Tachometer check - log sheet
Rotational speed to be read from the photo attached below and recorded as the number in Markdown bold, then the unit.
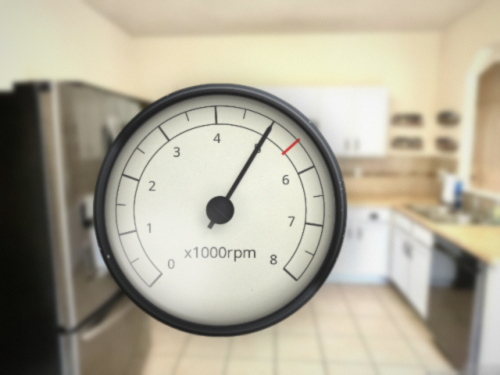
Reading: **5000** rpm
